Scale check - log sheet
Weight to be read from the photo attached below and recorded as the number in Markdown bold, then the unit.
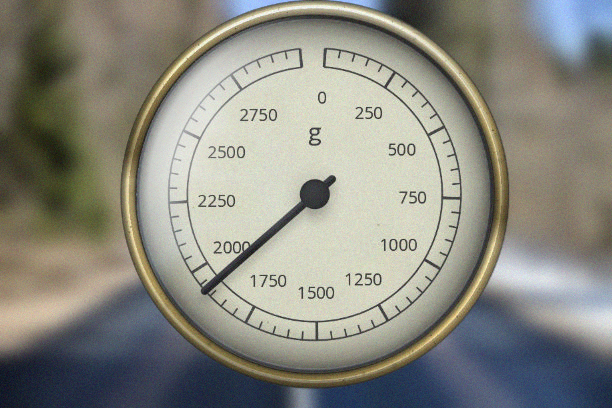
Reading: **1925** g
